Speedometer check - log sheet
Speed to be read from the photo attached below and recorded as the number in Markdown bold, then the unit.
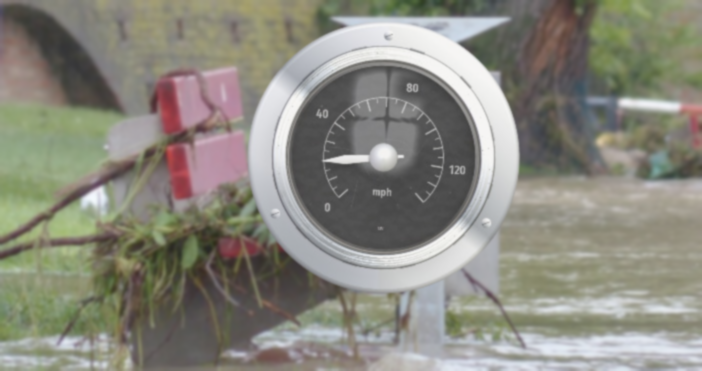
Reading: **20** mph
